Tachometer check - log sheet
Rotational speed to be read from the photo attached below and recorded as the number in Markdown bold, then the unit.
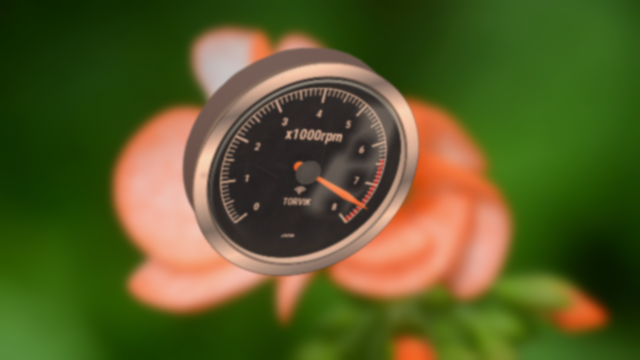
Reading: **7500** rpm
